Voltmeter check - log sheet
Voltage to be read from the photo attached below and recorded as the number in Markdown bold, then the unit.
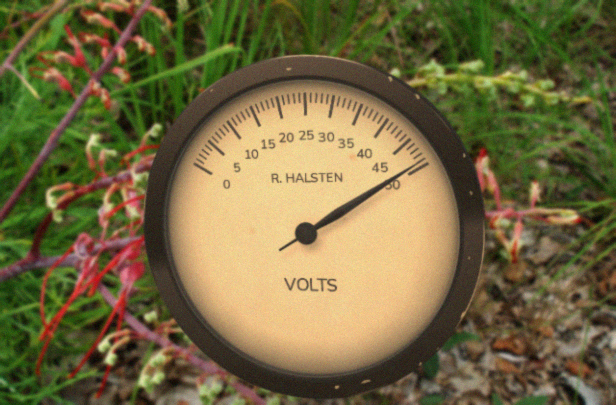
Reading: **49** V
